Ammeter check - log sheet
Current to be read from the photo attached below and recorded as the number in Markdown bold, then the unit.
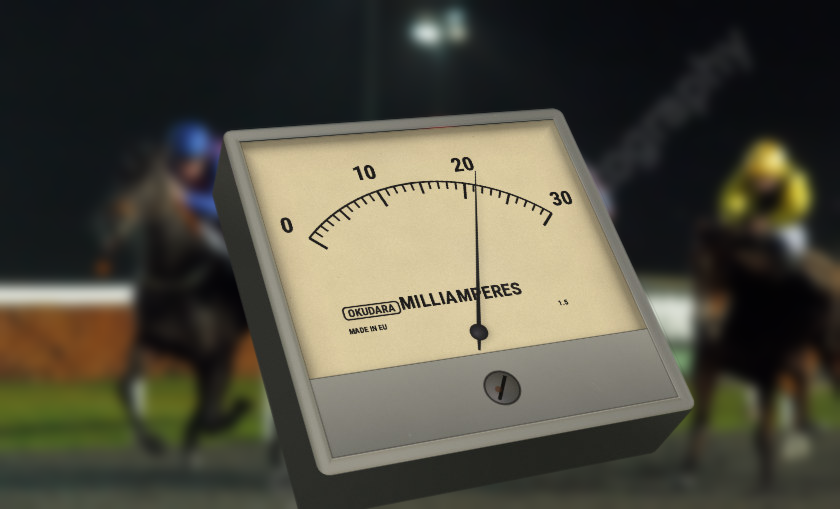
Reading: **21** mA
